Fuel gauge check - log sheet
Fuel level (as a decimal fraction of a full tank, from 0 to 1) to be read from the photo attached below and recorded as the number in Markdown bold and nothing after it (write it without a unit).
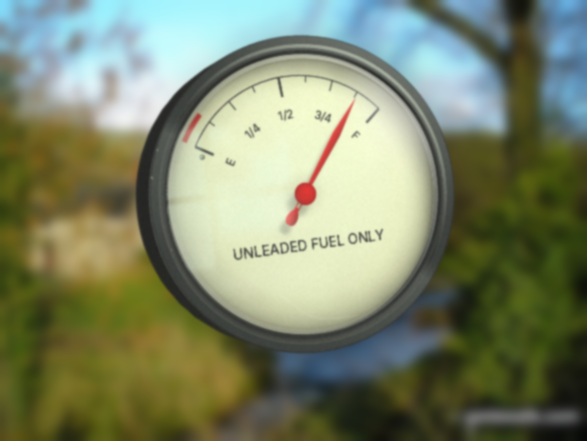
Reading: **0.875**
